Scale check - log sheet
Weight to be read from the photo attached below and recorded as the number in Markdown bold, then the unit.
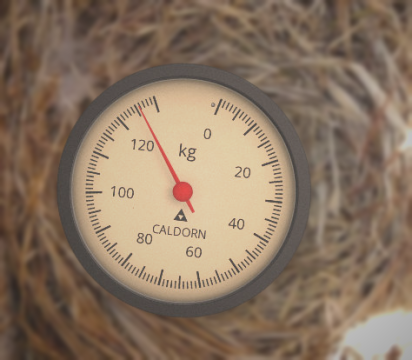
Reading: **126** kg
